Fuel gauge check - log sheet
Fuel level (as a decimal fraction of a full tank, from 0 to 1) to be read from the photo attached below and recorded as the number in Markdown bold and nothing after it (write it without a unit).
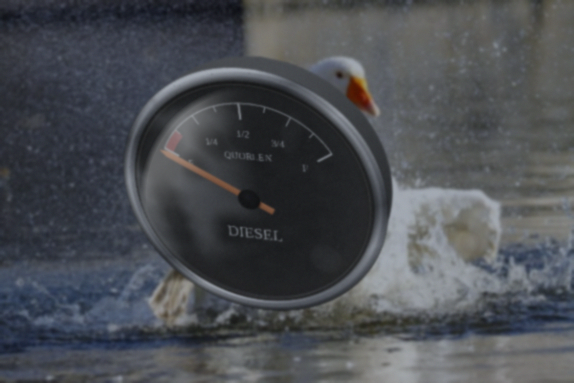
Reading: **0**
